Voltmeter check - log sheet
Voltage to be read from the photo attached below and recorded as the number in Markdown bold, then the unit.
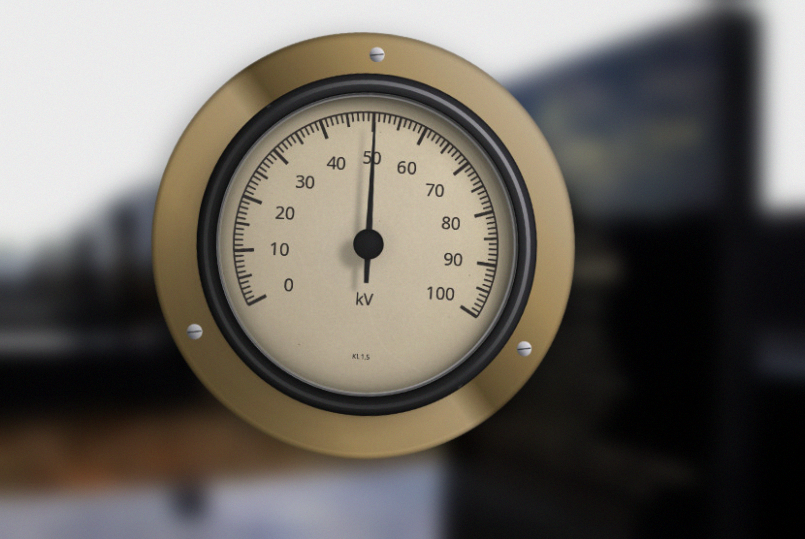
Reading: **50** kV
